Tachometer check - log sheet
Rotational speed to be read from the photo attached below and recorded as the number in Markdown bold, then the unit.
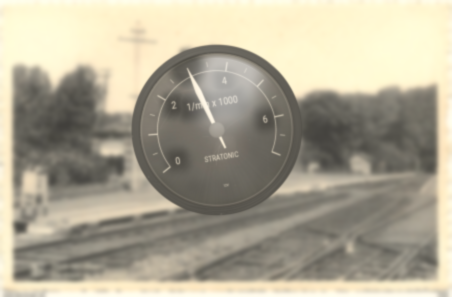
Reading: **3000** rpm
